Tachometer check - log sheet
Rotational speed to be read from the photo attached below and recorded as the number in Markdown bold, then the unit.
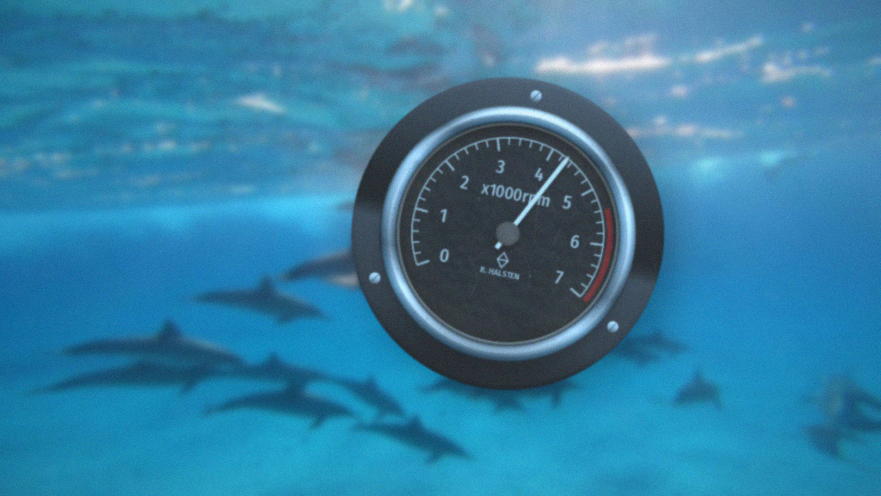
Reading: **4300** rpm
